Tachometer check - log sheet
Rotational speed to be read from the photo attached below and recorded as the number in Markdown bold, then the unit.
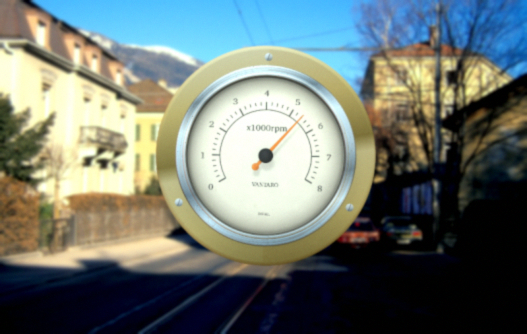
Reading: **5400** rpm
